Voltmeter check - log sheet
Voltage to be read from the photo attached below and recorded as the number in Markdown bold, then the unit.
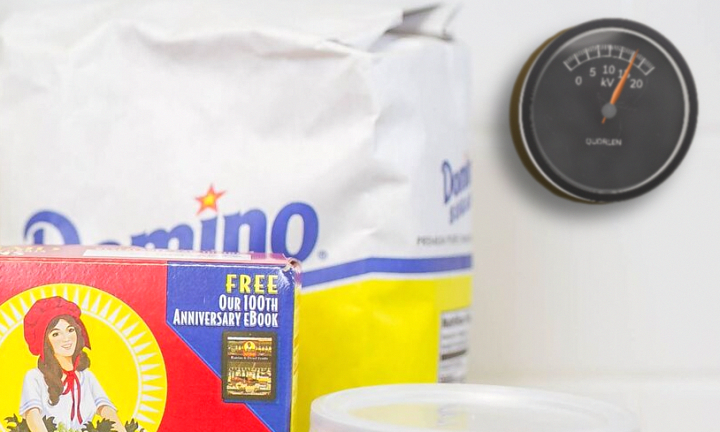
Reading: **15** kV
